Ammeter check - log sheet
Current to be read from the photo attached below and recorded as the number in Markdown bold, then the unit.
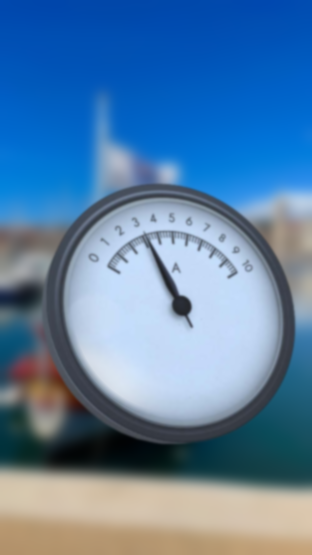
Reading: **3** A
